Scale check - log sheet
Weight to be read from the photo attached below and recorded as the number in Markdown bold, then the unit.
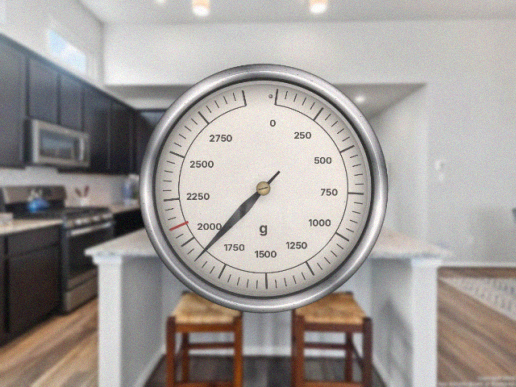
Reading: **1900** g
